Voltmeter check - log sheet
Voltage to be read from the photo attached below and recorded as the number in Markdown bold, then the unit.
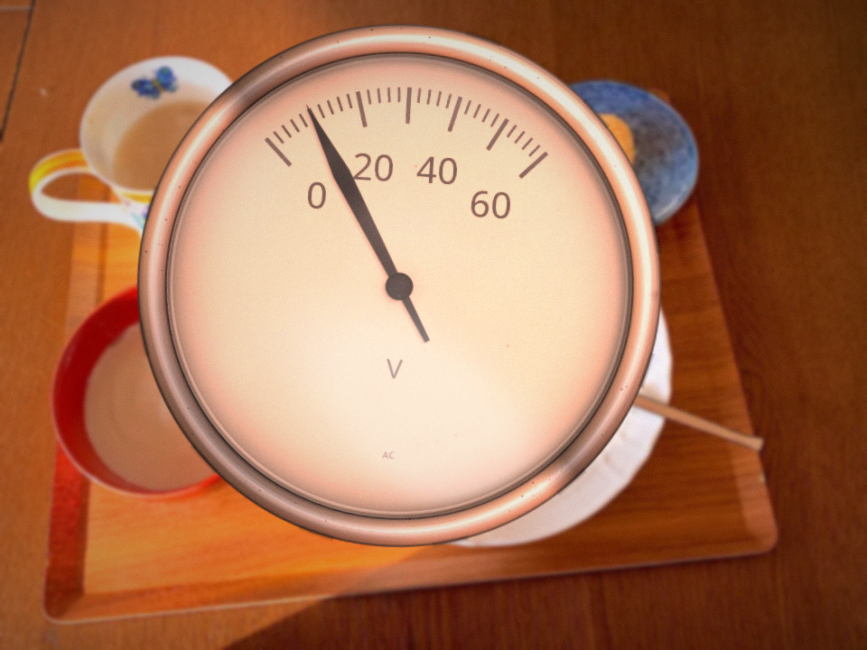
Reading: **10** V
